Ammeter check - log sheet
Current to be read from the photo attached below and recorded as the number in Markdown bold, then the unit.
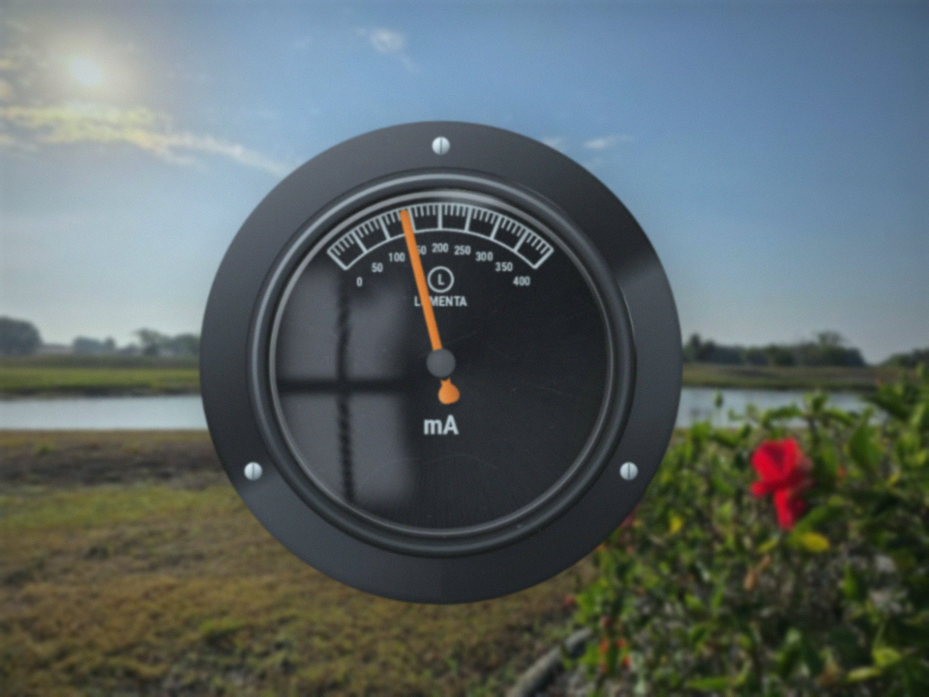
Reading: **140** mA
